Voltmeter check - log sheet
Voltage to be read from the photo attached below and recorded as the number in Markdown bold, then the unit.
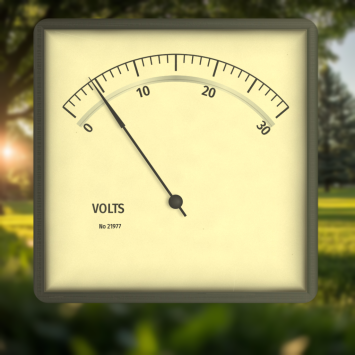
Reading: **4.5** V
